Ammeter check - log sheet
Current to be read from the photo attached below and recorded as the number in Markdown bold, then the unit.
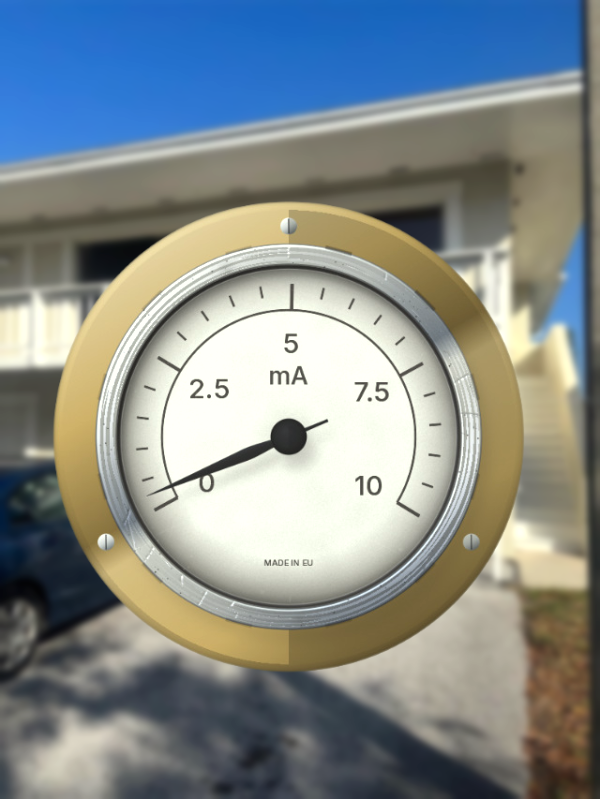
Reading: **0.25** mA
